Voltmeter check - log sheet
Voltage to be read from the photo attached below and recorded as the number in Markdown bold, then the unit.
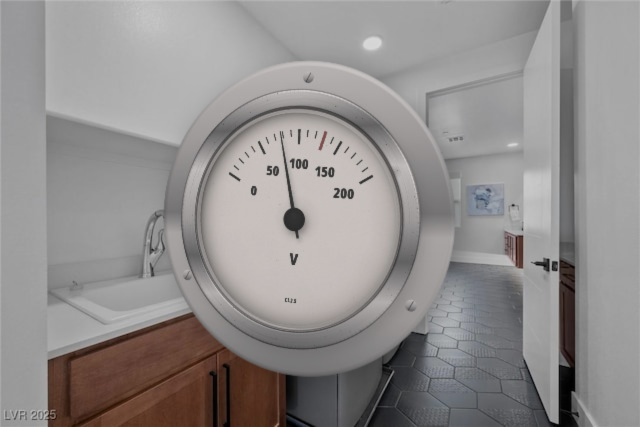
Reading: **80** V
